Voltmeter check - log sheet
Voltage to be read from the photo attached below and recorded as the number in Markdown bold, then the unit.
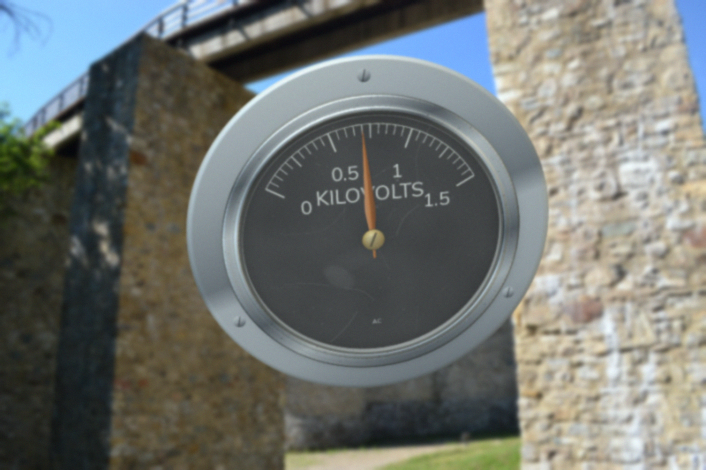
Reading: **0.7** kV
